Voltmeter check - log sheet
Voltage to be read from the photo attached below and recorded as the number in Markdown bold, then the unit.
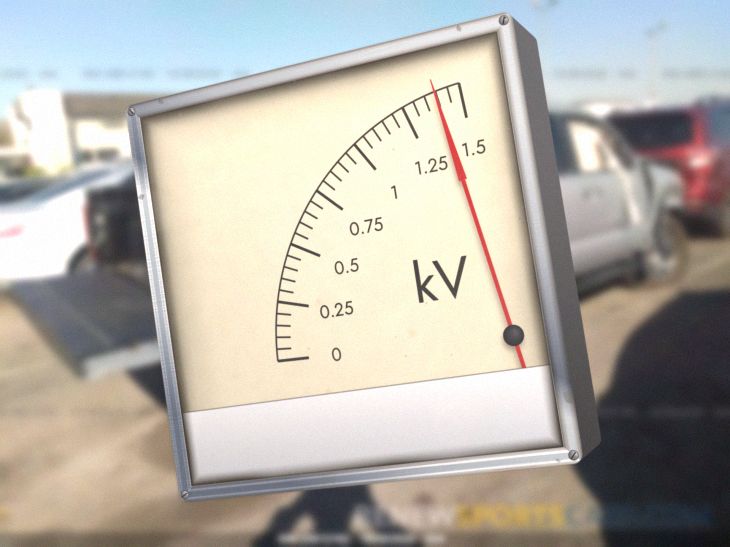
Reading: **1.4** kV
